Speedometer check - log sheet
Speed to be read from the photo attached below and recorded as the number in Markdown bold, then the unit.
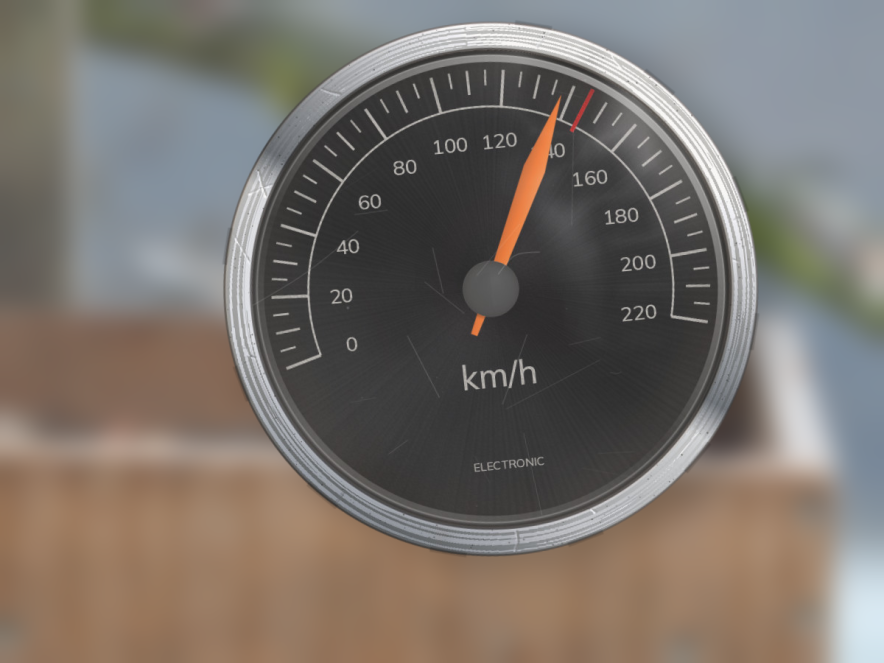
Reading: **137.5** km/h
